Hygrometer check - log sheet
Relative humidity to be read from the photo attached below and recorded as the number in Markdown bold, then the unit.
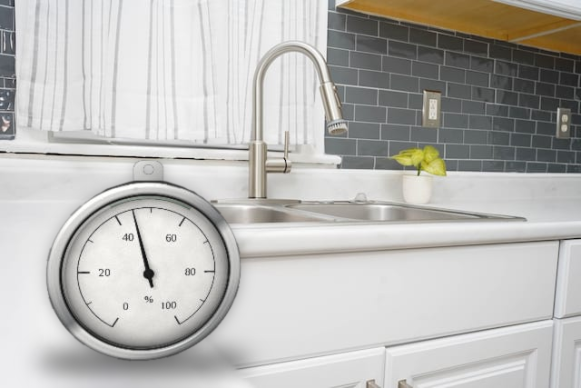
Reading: **45** %
